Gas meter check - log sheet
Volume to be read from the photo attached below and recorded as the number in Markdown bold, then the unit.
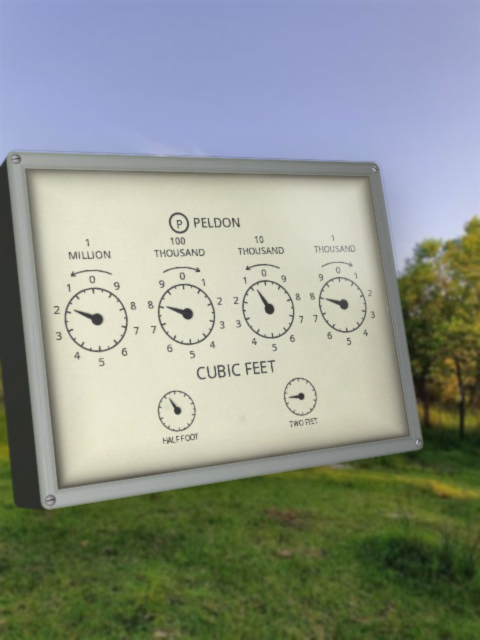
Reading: **180800** ft³
